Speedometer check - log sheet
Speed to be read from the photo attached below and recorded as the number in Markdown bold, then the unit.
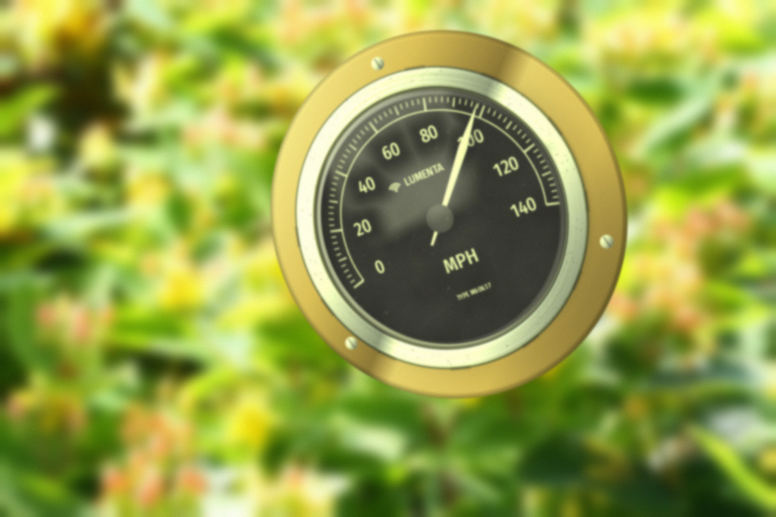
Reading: **98** mph
